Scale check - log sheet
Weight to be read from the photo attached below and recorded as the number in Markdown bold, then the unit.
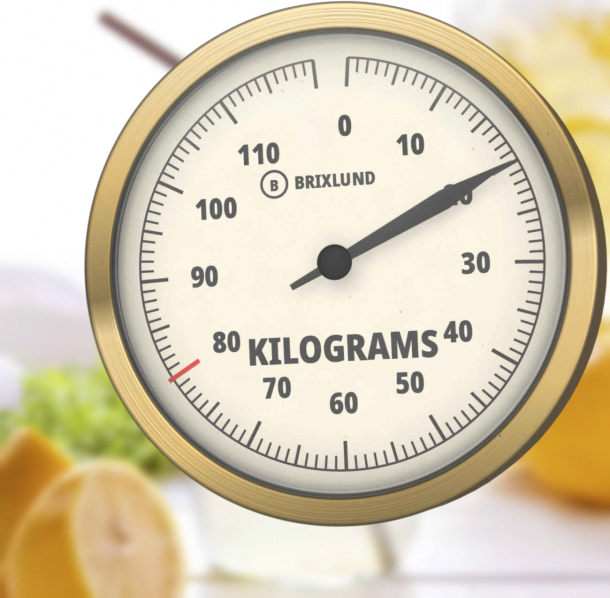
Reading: **20** kg
